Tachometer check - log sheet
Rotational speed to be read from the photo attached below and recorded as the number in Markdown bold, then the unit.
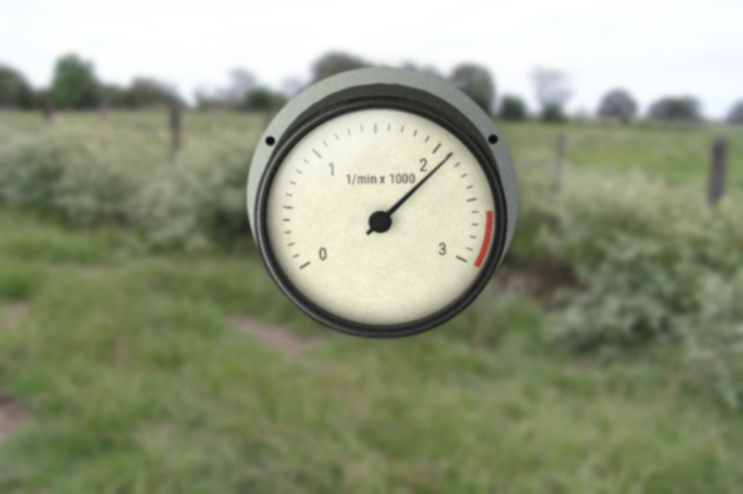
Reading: **2100** rpm
